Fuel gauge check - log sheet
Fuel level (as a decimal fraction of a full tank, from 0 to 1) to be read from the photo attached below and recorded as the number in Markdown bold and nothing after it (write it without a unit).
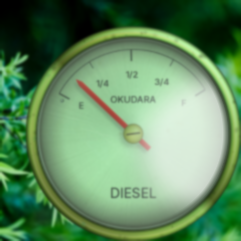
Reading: **0.125**
